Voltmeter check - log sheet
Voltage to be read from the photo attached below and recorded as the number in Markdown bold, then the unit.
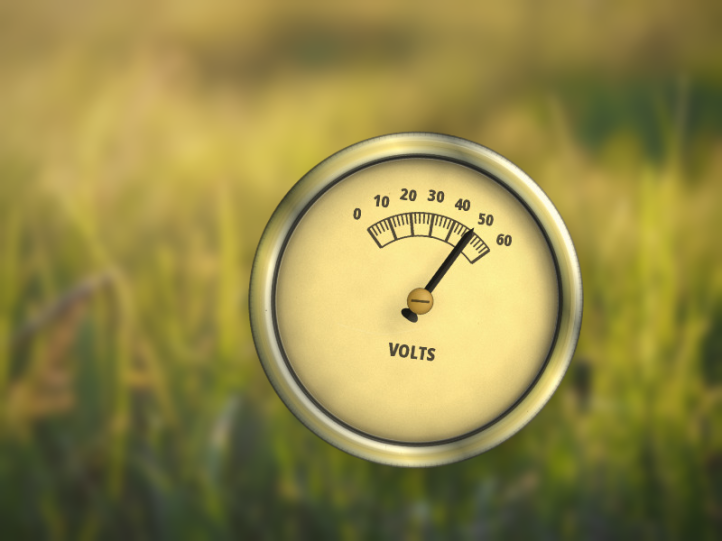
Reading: **48** V
